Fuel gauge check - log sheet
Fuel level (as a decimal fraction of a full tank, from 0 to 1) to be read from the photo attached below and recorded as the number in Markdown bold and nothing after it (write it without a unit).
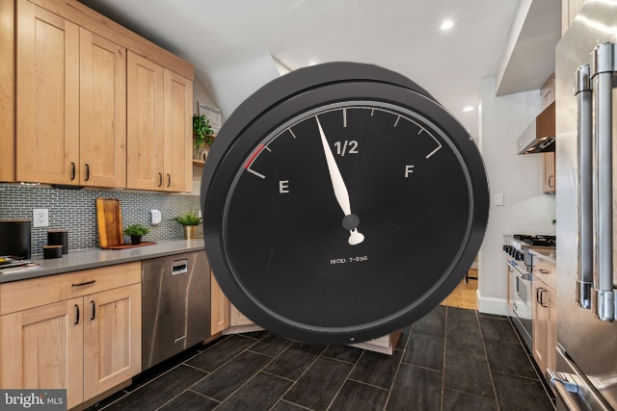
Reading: **0.375**
